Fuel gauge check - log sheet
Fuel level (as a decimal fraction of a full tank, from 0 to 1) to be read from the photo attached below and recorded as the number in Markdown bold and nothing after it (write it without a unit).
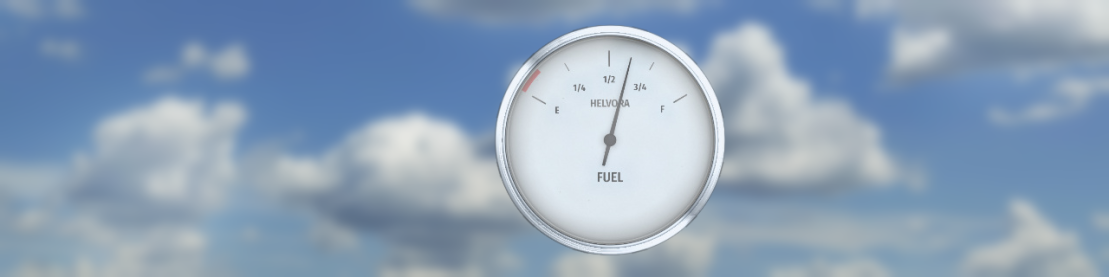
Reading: **0.625**
